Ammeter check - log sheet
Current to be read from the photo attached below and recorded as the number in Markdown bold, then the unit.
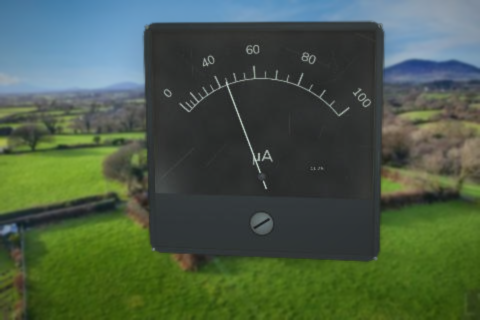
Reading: **45** µA
